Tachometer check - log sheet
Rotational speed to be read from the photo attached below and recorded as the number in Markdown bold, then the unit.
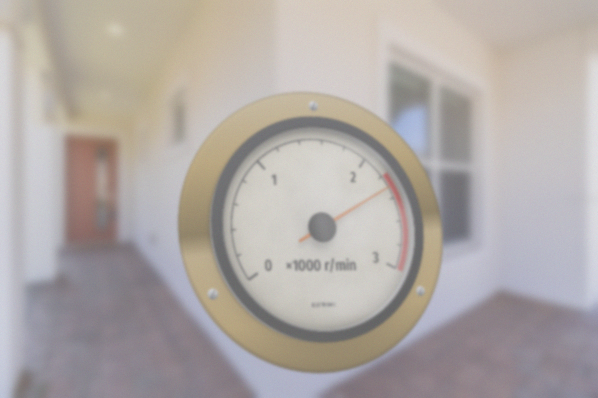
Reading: **2300** rpm
